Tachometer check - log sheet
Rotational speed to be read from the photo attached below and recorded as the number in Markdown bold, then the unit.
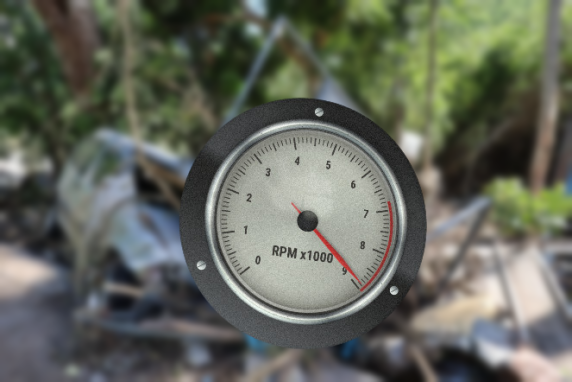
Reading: **8900** rpm
